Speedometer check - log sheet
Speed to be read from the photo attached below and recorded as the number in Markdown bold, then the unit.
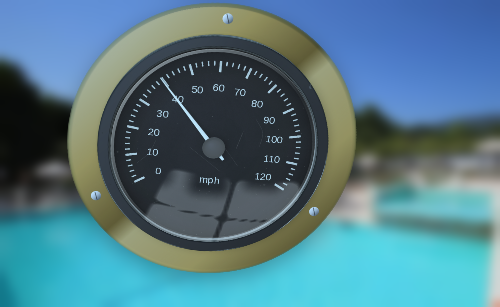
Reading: **40** mph
